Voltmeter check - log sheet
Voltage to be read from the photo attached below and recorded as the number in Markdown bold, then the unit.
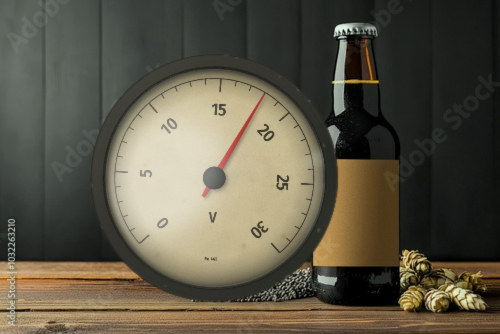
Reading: **18** V
